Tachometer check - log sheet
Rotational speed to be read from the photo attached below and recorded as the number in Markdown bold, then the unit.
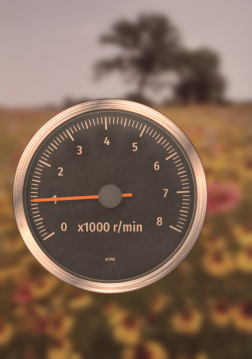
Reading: **1000** rpm
